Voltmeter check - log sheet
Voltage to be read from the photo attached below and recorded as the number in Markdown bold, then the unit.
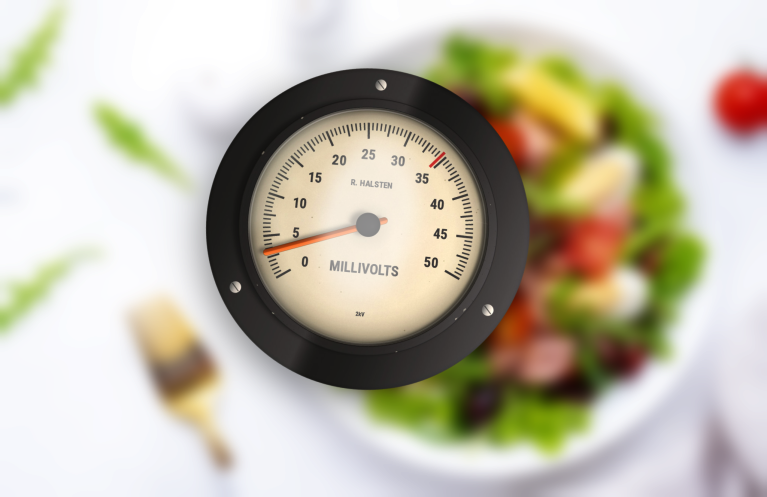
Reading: **3** mV
